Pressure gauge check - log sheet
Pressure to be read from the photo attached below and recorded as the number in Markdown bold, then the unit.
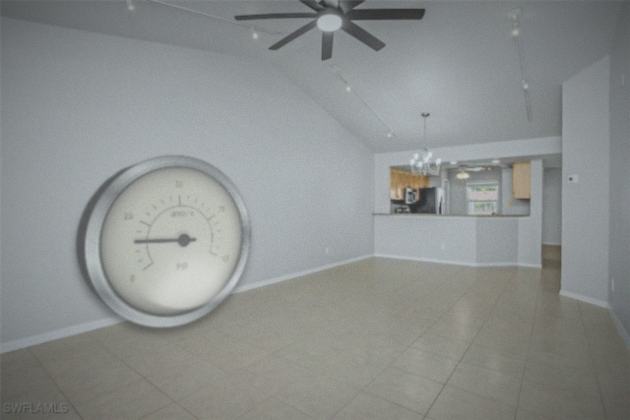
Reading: **15** psi
